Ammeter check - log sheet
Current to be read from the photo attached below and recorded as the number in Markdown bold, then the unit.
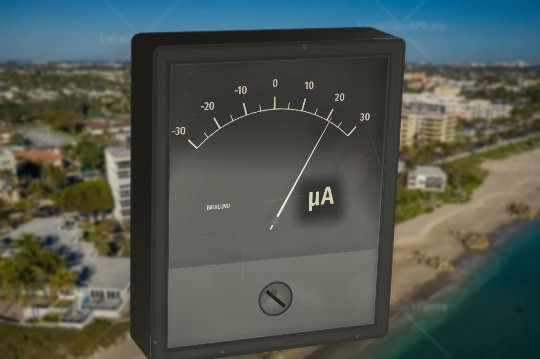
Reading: **20** µA
